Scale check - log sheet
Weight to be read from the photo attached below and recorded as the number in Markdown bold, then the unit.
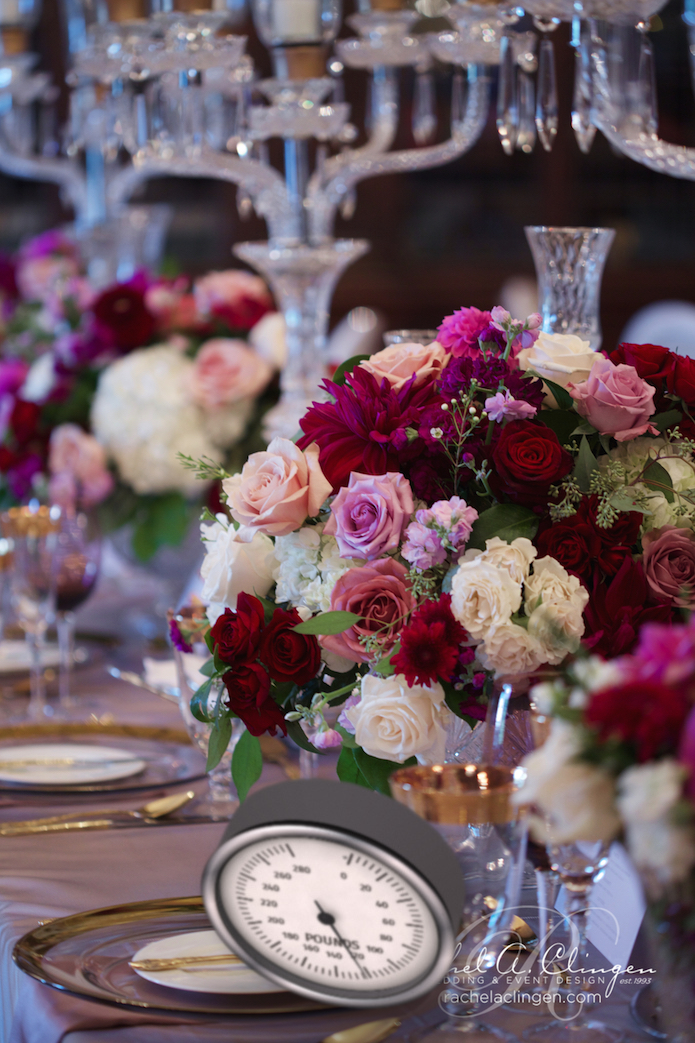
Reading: **120** lb
